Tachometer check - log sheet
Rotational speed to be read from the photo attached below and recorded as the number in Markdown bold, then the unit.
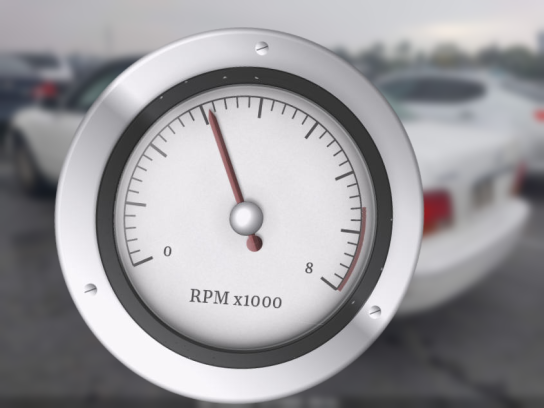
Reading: **3100** rpm
